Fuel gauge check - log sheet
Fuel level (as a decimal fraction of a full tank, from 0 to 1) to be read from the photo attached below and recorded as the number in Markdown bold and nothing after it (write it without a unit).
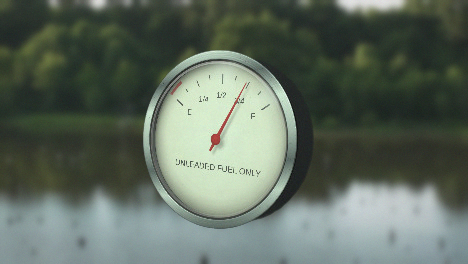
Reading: **0.75**
